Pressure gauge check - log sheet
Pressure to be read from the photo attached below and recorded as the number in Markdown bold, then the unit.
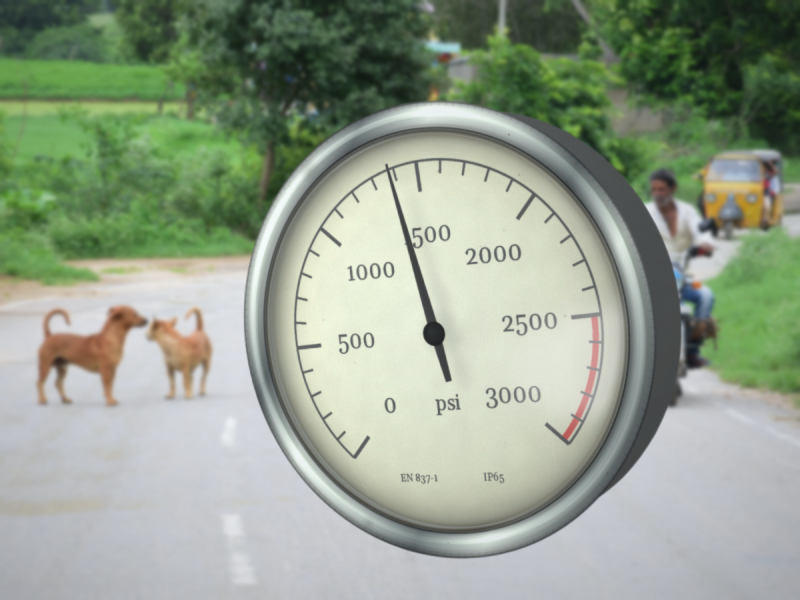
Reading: **1400** psi
